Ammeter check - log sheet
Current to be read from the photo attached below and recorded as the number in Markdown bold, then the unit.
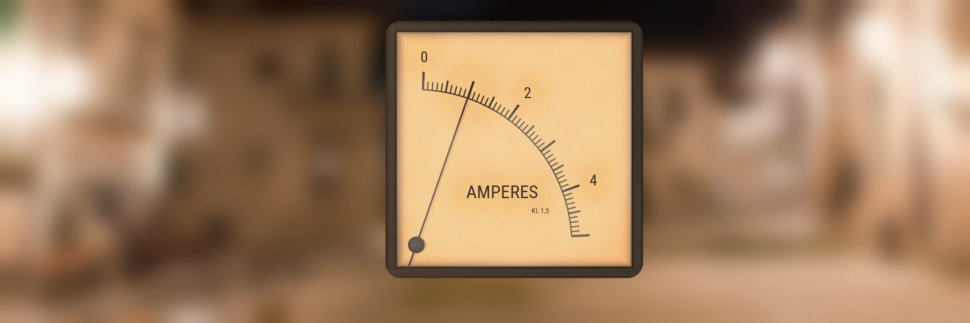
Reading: **1** A
